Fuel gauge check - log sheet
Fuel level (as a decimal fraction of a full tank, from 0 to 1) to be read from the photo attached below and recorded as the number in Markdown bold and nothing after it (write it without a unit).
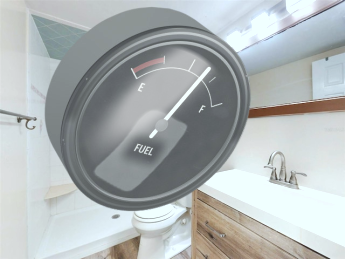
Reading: **0.625**
